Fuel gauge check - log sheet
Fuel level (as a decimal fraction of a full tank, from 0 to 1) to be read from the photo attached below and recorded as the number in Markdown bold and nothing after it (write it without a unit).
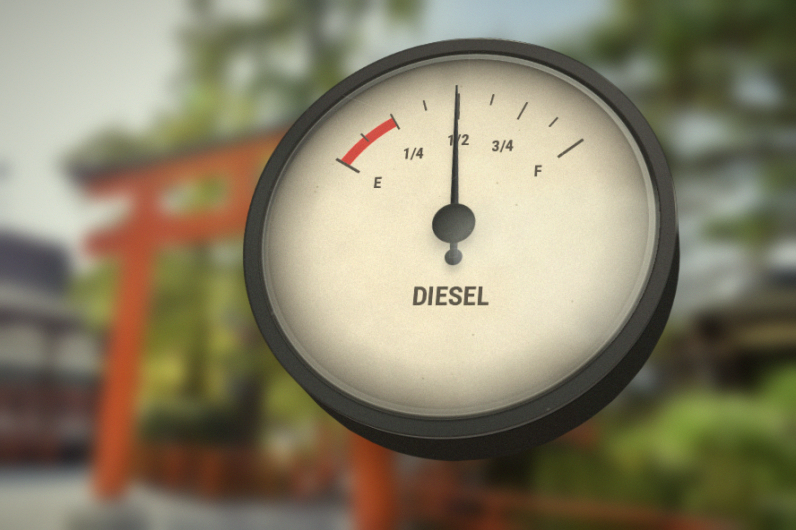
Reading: **0.5**
